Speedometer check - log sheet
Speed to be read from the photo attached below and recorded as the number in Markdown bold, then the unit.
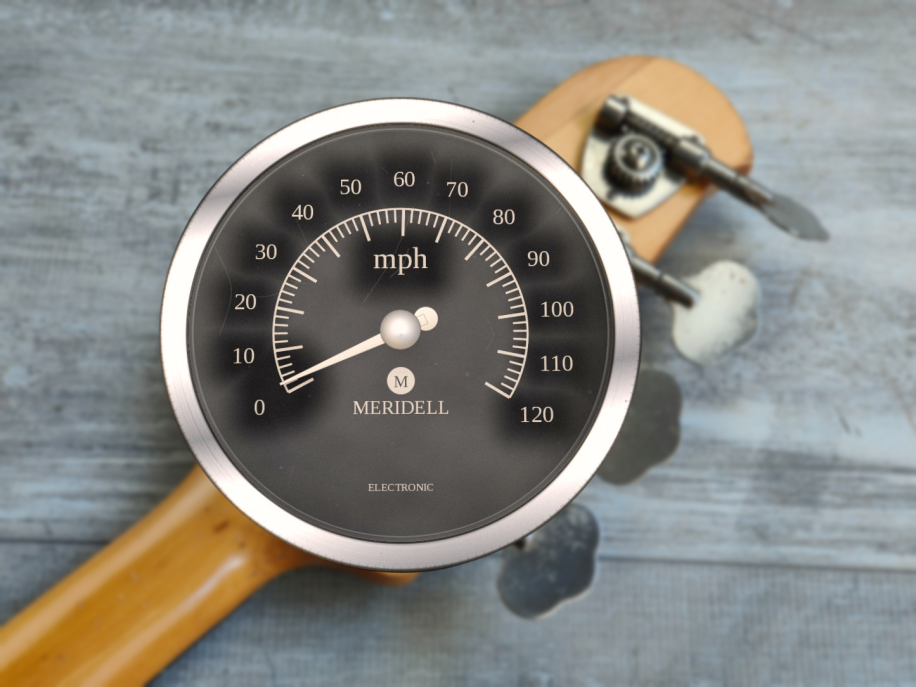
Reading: **2** mph
